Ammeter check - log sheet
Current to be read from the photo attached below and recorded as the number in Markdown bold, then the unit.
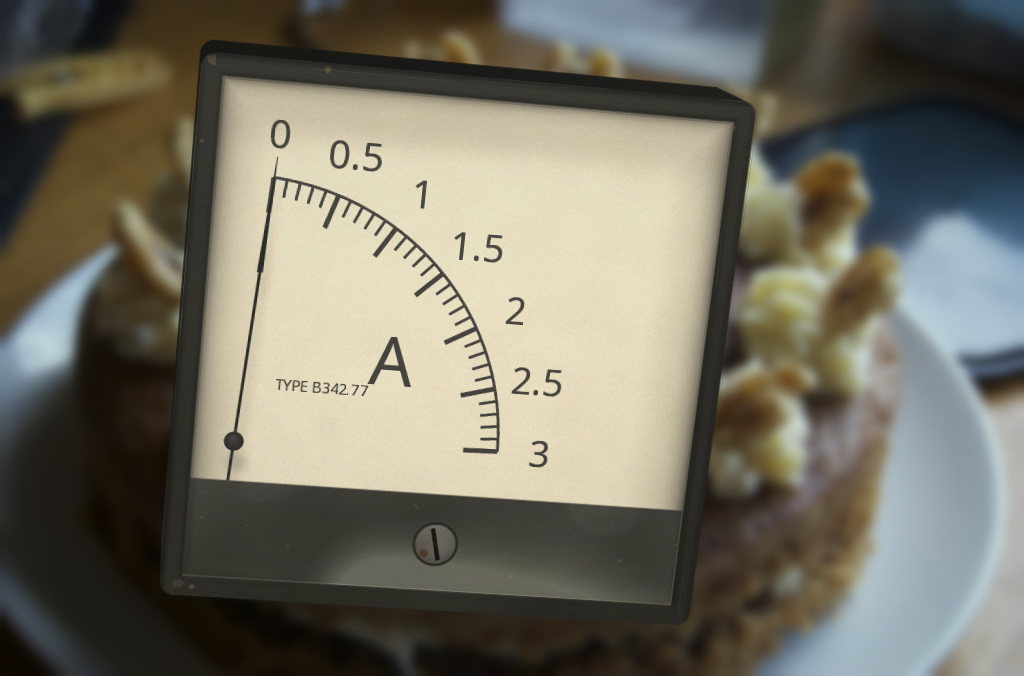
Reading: **0** A
